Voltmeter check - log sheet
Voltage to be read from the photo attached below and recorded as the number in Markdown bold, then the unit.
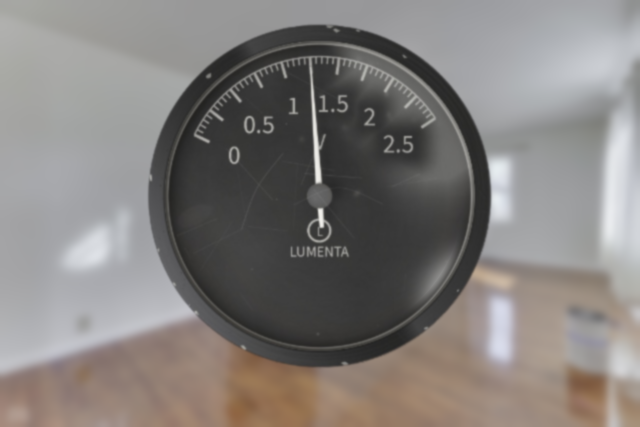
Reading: **1.25** V
